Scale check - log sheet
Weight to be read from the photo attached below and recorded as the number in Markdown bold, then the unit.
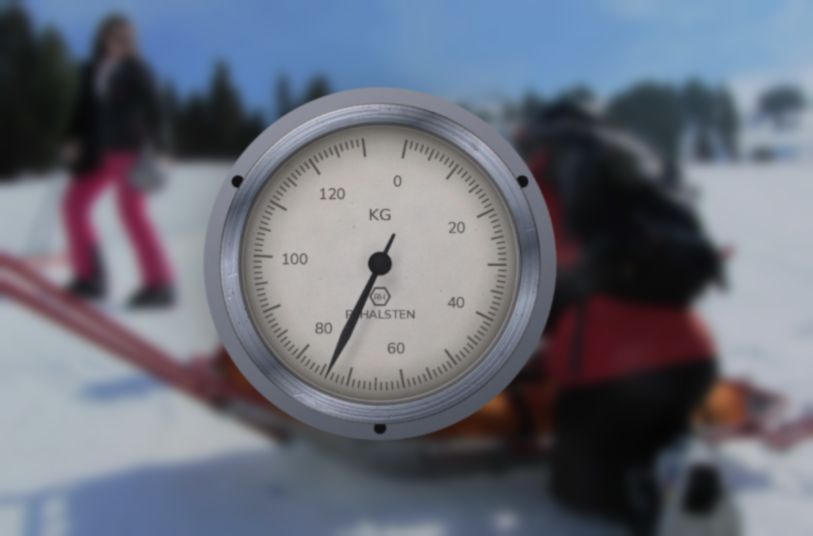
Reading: **74** kg
